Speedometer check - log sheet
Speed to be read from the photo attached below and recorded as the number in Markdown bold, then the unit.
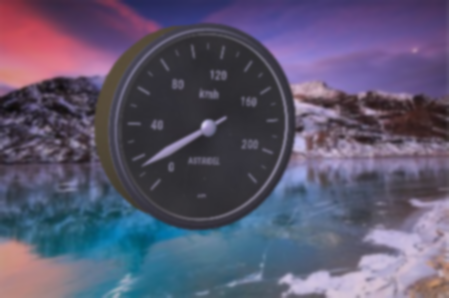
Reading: **15** km/h
